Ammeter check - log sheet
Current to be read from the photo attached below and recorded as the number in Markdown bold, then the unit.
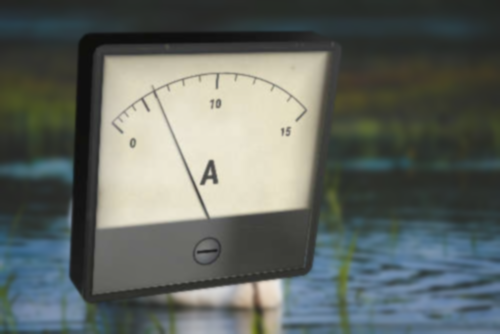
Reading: **6** A
